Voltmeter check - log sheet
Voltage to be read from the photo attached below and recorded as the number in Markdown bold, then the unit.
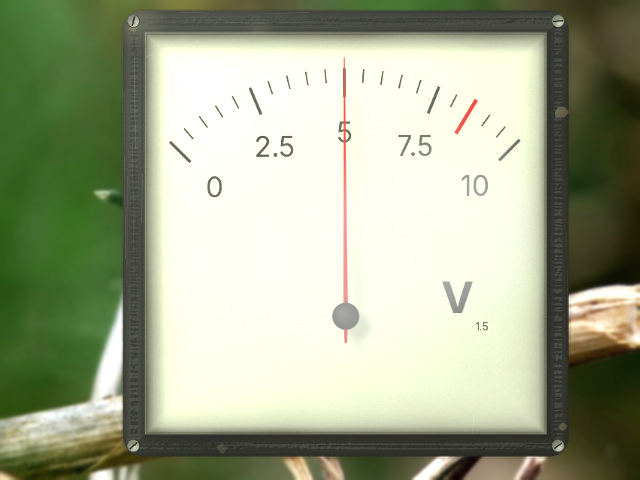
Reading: **5** V
